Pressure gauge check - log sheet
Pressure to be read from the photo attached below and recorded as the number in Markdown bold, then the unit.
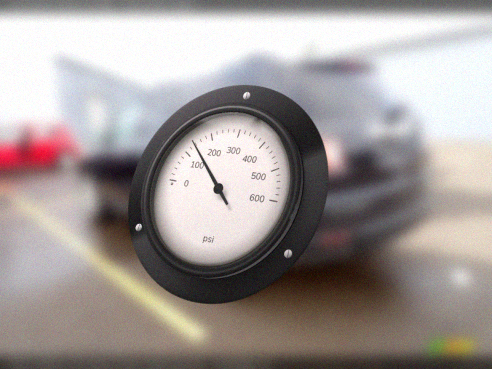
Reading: **140** psi
